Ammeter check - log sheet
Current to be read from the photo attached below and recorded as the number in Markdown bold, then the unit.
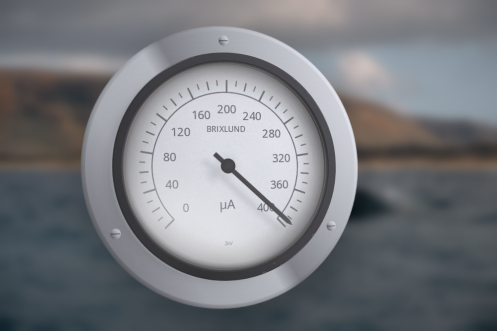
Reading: **395** µA
